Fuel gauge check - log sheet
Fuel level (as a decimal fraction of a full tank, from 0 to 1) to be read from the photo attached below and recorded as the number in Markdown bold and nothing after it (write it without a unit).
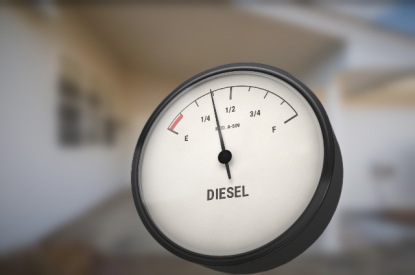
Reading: **0.375**
